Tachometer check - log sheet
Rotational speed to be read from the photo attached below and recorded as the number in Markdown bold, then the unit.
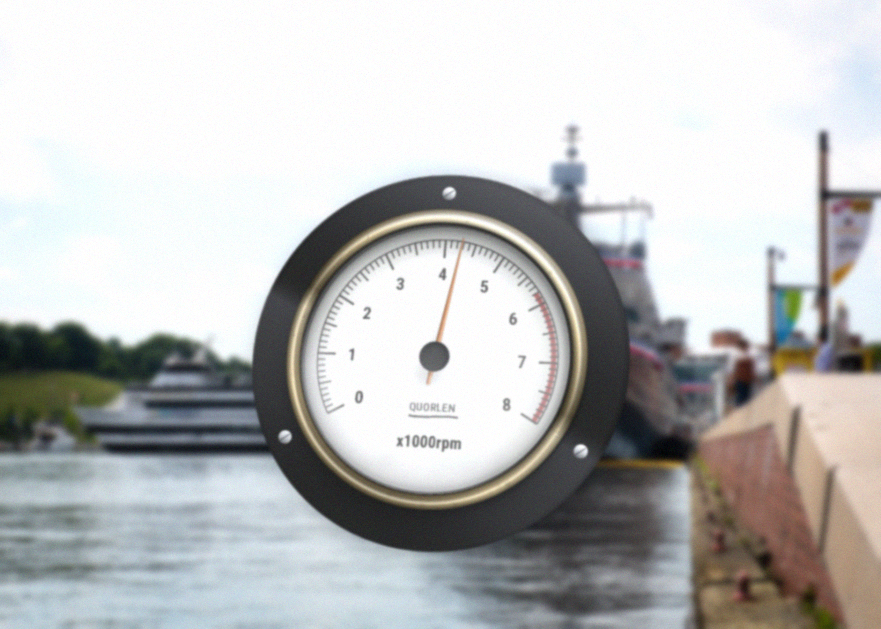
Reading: **4300** rpm
